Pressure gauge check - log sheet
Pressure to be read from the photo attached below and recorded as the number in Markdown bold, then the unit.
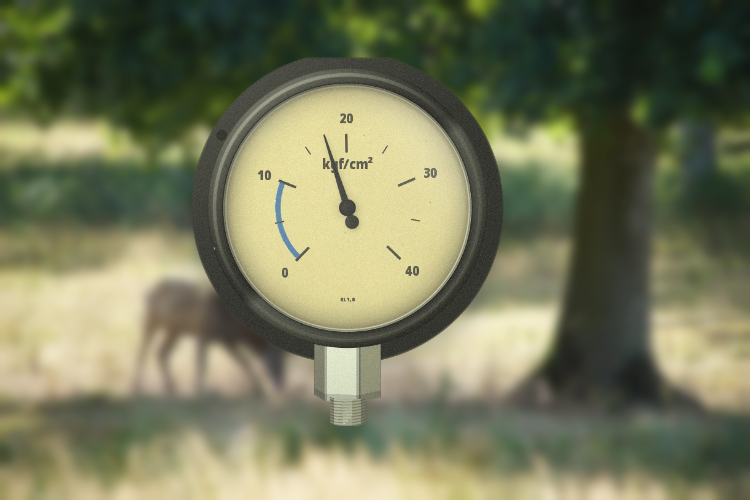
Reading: **17.5** kg/cm²
